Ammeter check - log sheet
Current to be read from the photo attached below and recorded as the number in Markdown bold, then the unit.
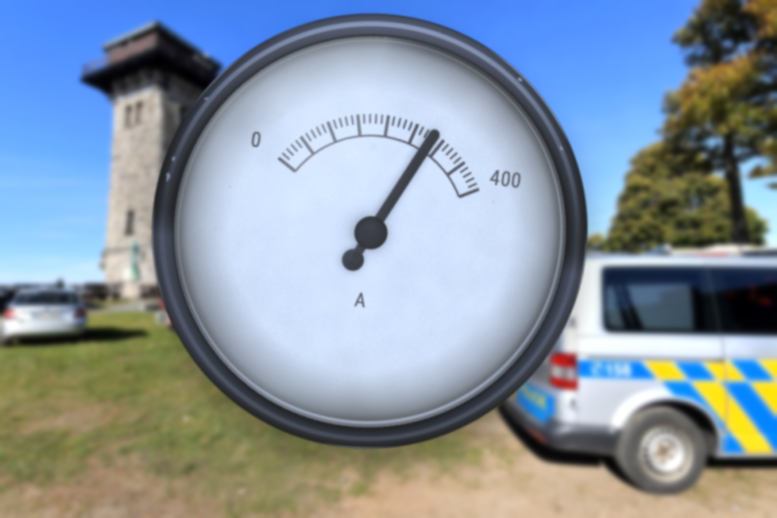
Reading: **280** A
